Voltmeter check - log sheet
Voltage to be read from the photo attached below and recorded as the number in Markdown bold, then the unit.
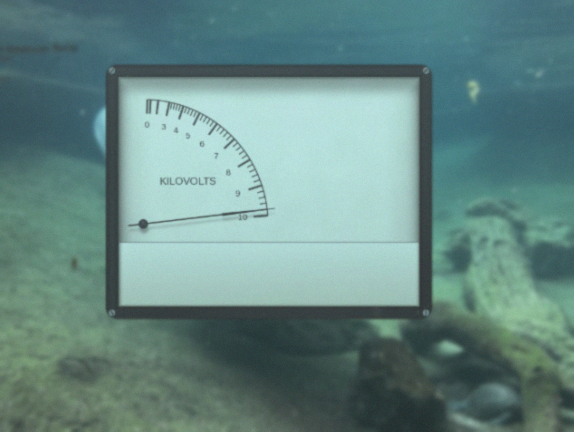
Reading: **9.8** kV
